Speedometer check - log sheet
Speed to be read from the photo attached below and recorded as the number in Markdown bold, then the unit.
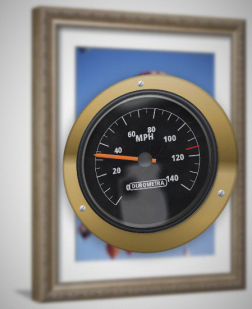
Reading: **32.5** mph
